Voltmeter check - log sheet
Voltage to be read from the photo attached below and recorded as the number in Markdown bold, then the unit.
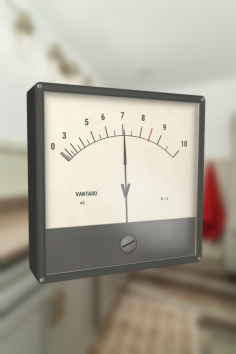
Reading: **7** V
